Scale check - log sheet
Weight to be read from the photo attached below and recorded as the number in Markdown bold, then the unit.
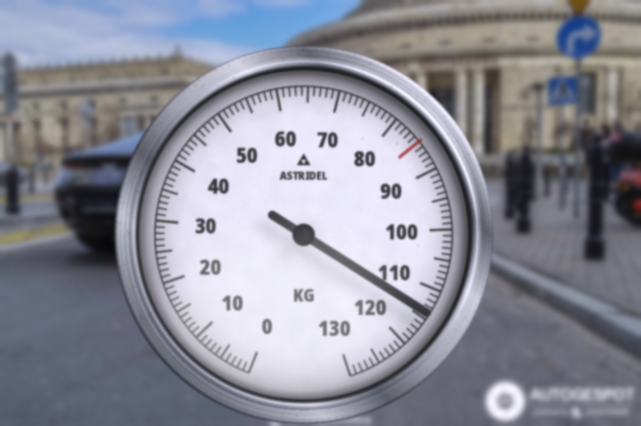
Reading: **114** kg
